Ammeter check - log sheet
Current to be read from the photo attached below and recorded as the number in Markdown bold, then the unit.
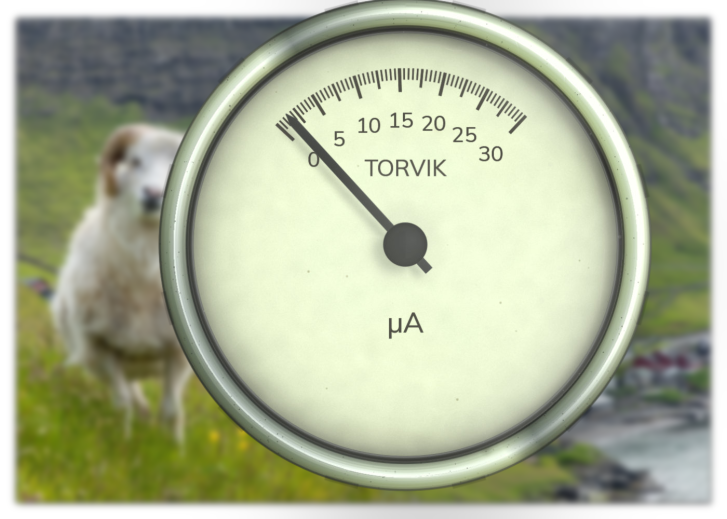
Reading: **1.5** µA
